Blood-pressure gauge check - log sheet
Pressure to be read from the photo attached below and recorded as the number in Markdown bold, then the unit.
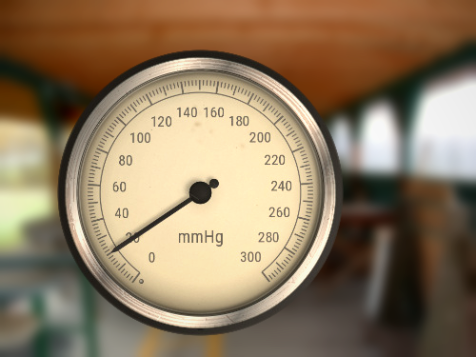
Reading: **20** mmHg
